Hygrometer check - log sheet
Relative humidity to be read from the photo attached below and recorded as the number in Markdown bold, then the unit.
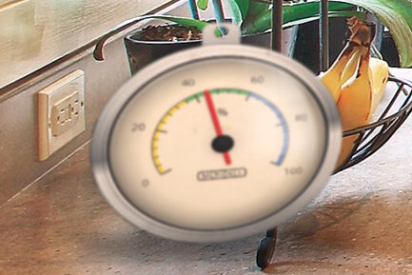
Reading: **44** %
